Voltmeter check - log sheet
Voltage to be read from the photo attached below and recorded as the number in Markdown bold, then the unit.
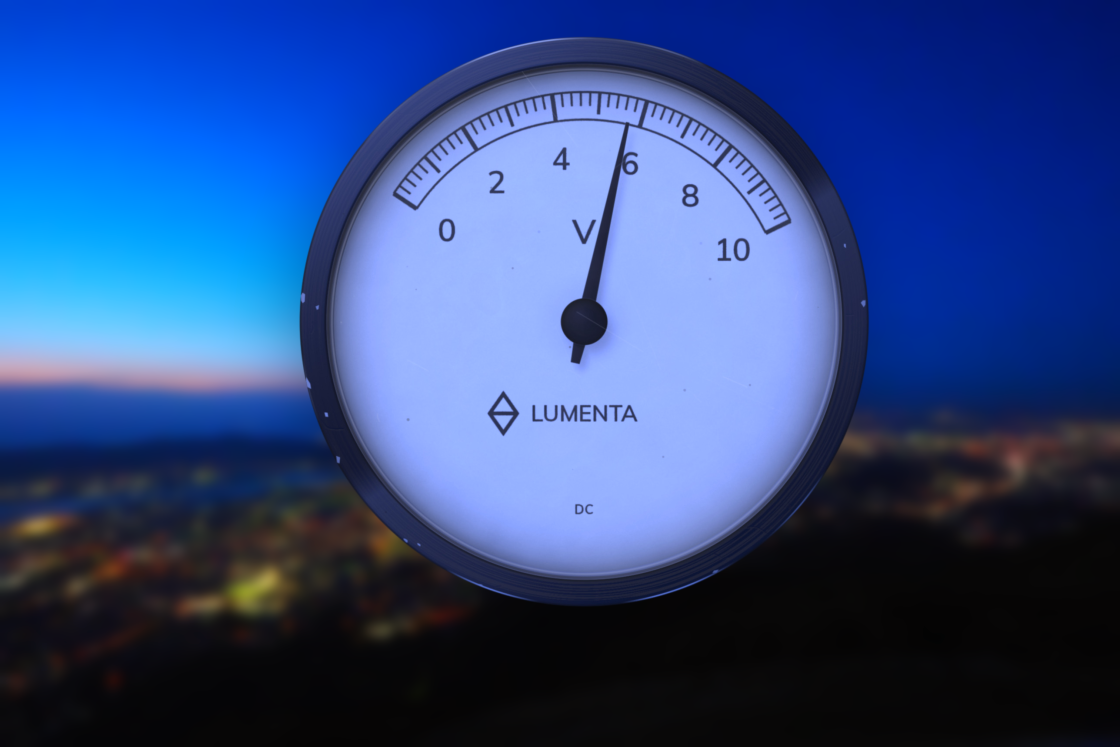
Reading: **5.7** V
